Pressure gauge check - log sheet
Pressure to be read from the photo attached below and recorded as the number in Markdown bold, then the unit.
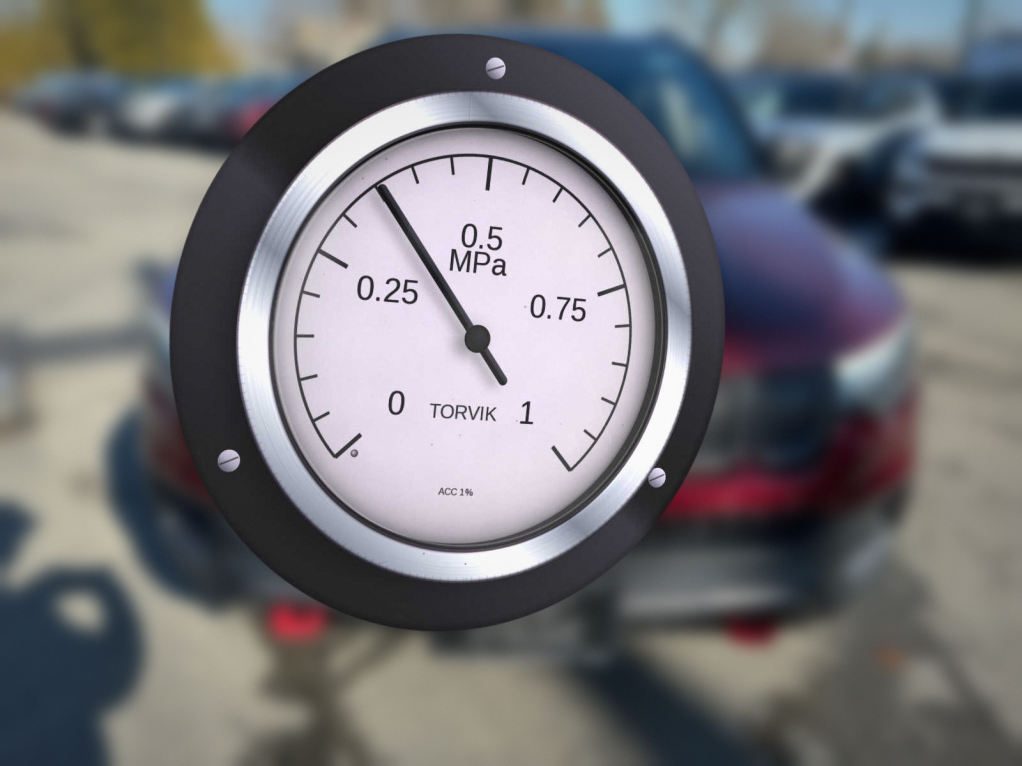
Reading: **0.35** MPa
